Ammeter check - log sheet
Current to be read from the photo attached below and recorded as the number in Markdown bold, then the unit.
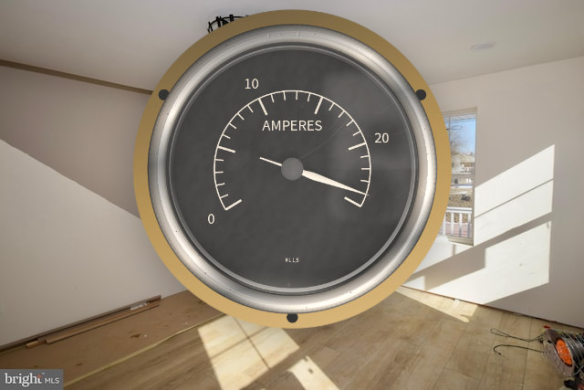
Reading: **24** A
